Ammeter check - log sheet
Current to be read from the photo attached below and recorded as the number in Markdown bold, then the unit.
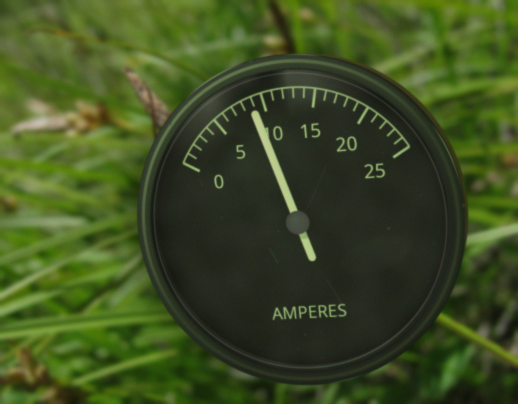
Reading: **9** A
